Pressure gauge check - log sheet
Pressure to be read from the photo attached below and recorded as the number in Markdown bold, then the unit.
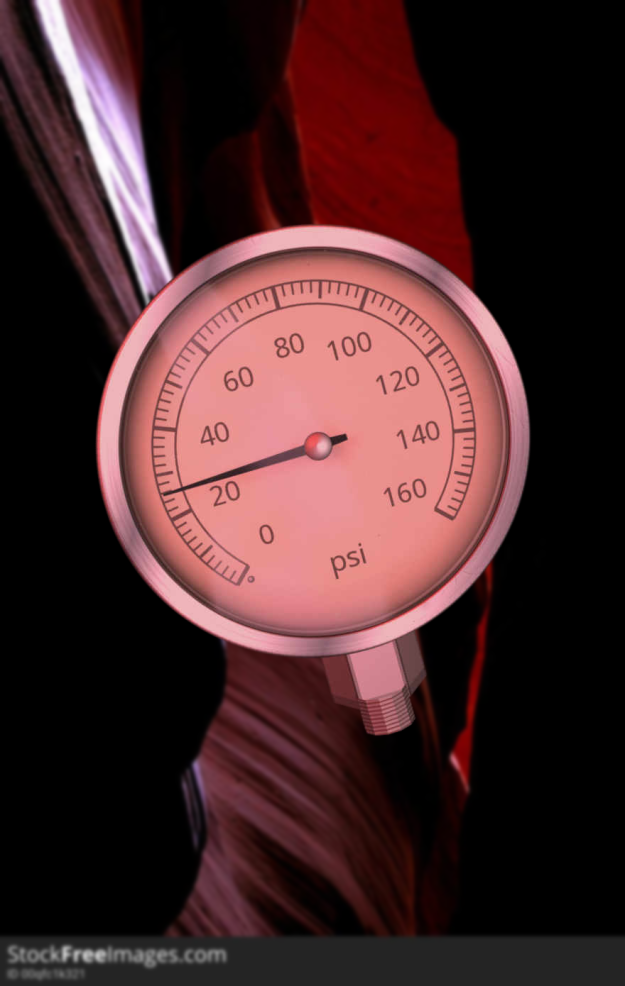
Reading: **26** psi
